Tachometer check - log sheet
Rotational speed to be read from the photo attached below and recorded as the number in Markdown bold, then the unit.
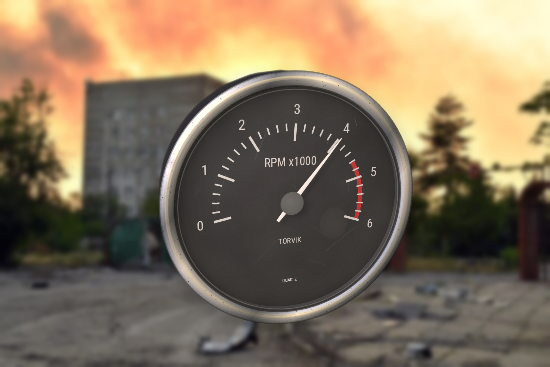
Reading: **4000** rpm
